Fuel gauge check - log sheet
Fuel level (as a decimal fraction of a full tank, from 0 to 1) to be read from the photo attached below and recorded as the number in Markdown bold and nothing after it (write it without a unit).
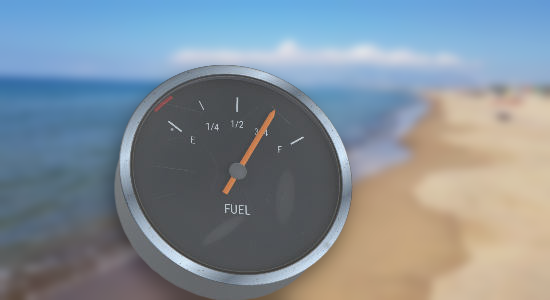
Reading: **0.75**
